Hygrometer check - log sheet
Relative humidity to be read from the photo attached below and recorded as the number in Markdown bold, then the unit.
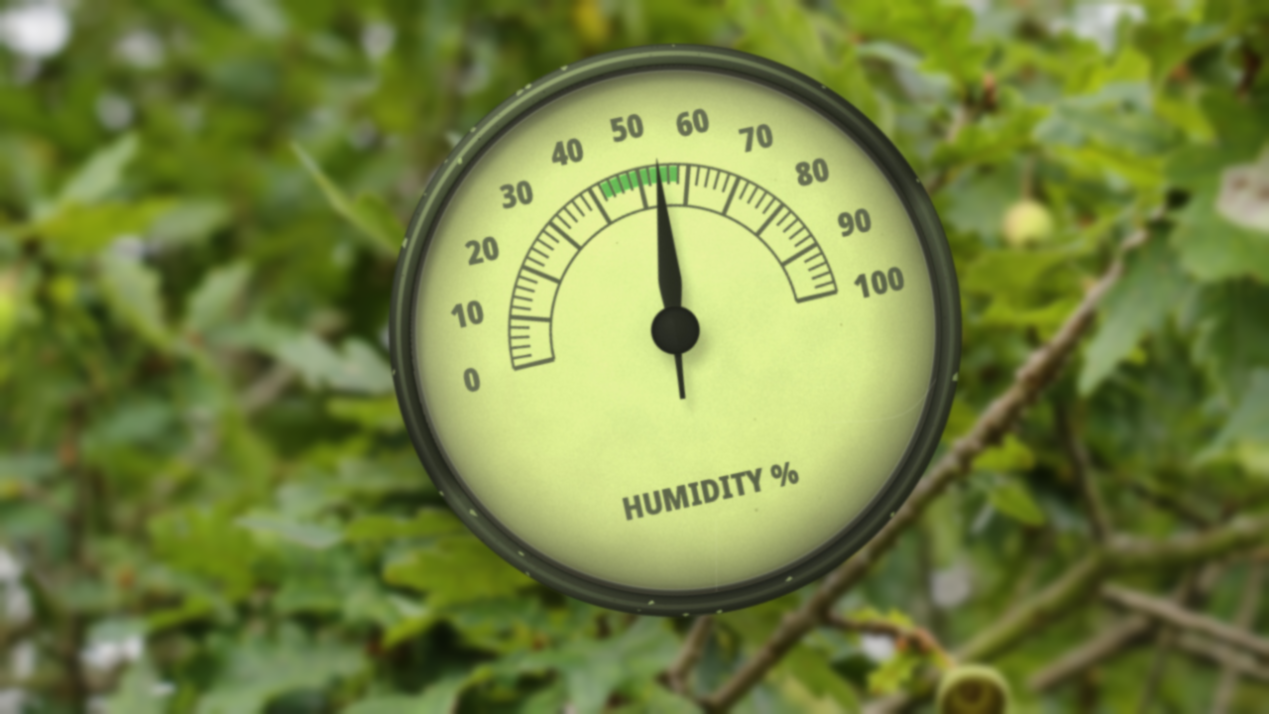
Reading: **54** %
